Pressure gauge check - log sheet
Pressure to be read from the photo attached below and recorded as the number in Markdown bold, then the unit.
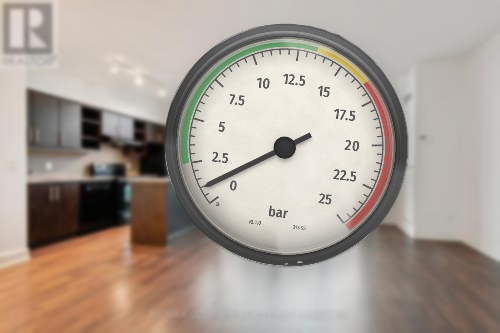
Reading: **1** bar
